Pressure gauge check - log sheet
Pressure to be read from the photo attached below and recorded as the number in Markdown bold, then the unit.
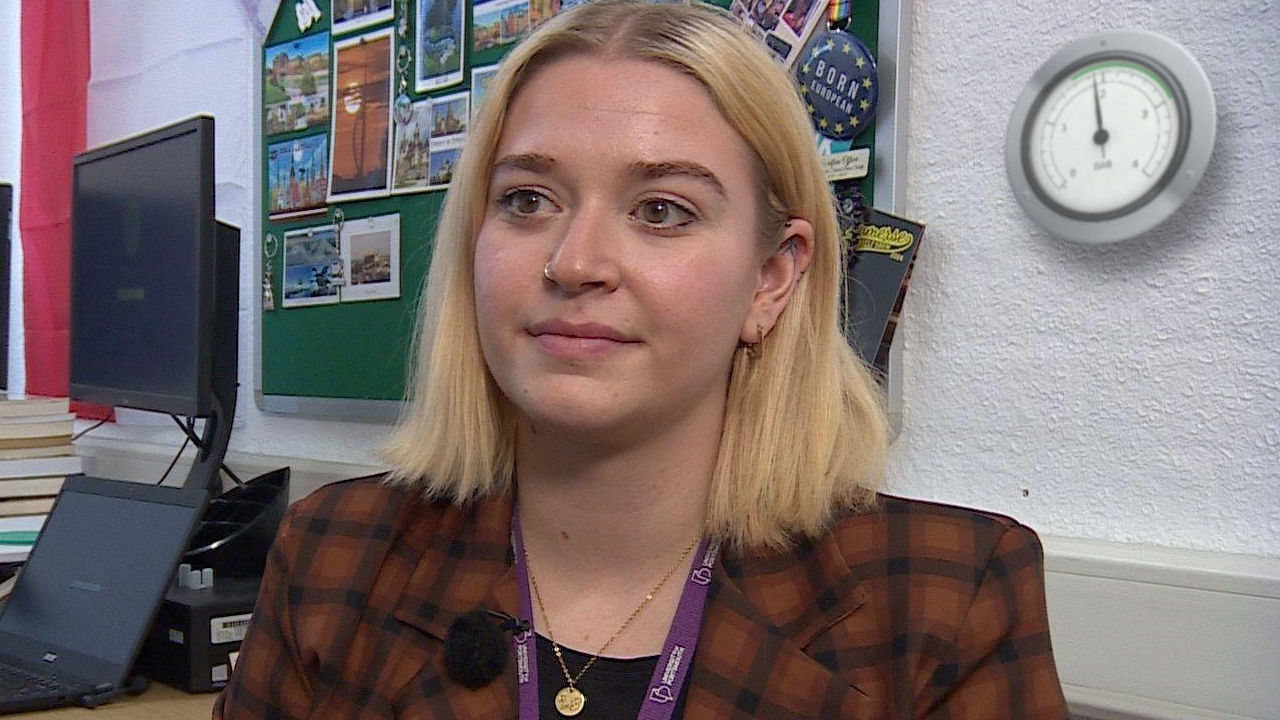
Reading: **1.9** bar
